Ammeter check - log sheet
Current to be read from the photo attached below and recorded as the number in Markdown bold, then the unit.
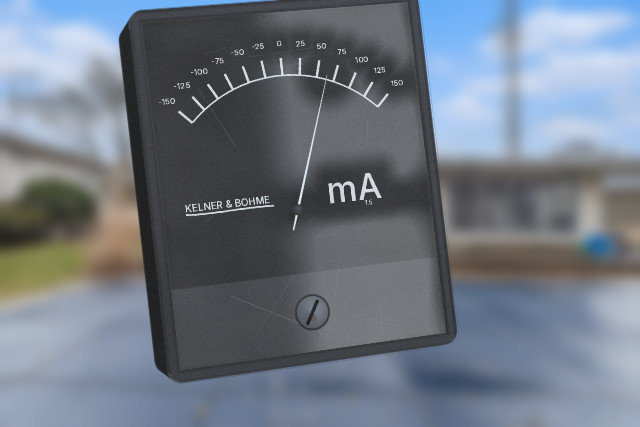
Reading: **62.5** mA
